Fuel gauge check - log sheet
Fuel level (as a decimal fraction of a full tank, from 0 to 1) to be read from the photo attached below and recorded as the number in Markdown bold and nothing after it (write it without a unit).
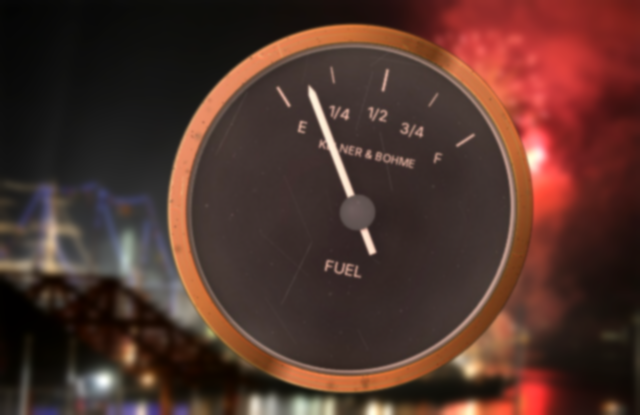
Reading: **0.125**
